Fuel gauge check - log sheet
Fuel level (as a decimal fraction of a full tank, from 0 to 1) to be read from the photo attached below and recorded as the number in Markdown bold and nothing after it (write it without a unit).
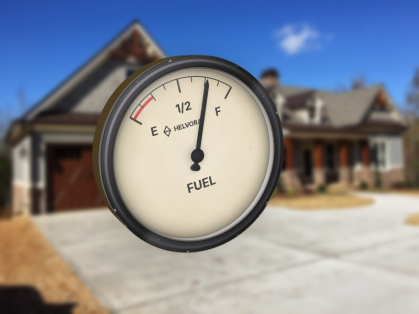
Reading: **0.75**
